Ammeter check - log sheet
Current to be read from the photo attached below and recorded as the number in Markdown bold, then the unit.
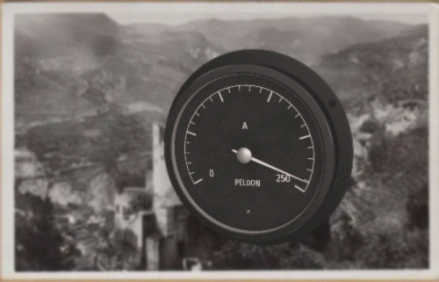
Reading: **240** A
